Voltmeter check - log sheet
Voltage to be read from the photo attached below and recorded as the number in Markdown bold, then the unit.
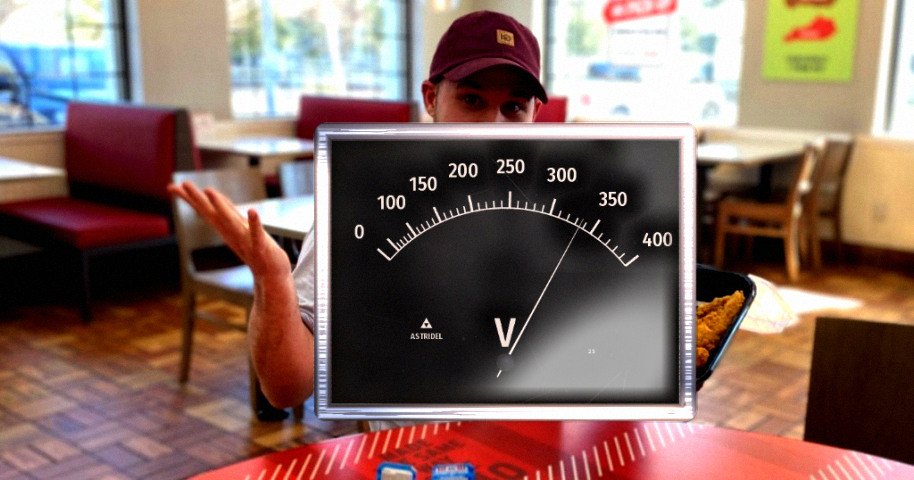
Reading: **335** V
